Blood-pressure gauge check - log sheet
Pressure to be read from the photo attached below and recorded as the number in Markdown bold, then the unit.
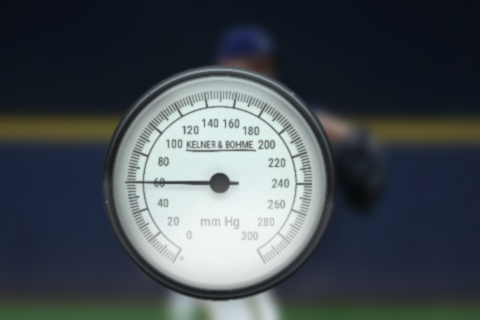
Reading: **60** mmHg
